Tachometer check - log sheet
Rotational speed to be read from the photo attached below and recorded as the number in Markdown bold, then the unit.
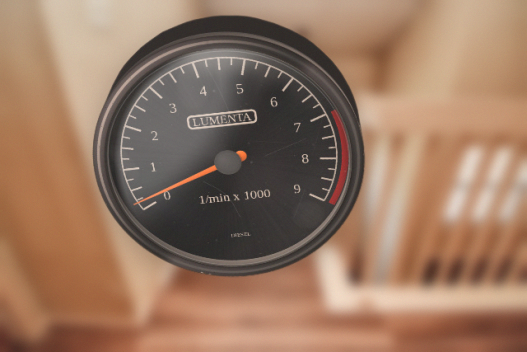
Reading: **250** rpm
